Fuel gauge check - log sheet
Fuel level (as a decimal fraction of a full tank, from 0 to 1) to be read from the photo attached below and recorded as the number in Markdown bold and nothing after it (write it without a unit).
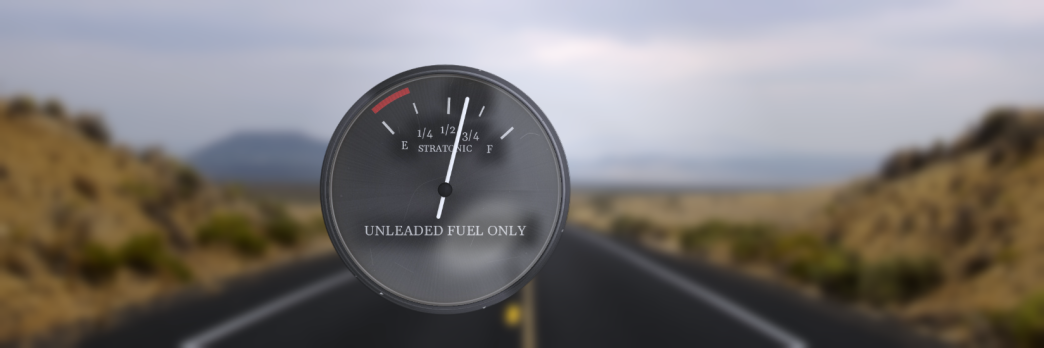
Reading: **0.625**
